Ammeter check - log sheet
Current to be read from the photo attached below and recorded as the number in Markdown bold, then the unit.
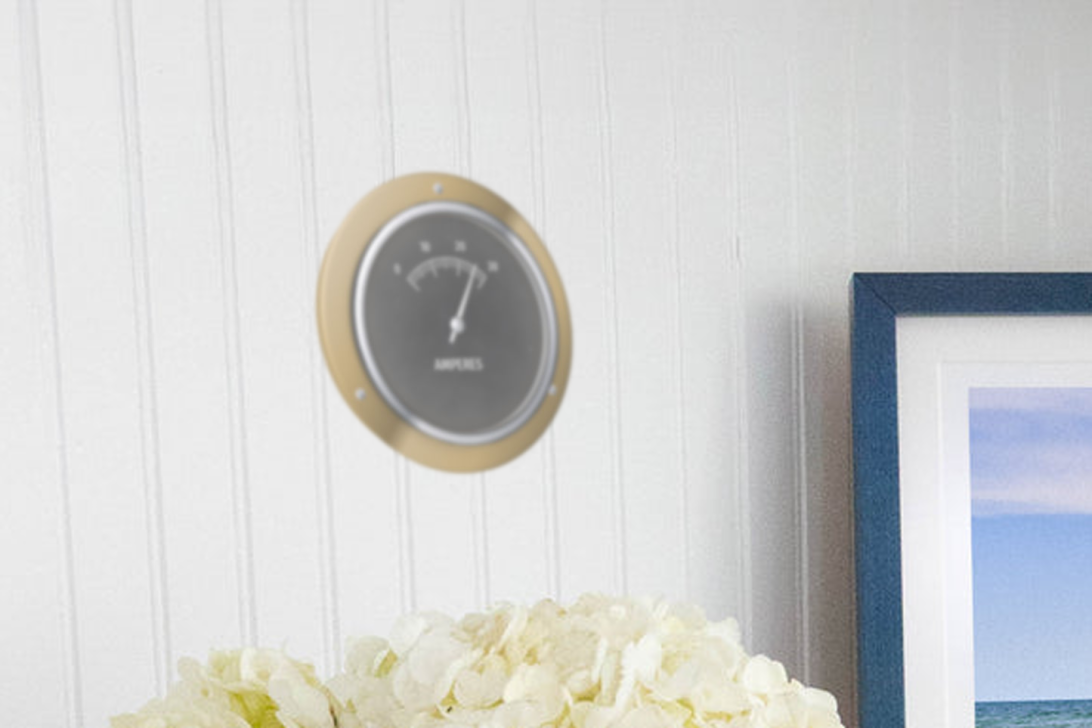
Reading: **25** A
